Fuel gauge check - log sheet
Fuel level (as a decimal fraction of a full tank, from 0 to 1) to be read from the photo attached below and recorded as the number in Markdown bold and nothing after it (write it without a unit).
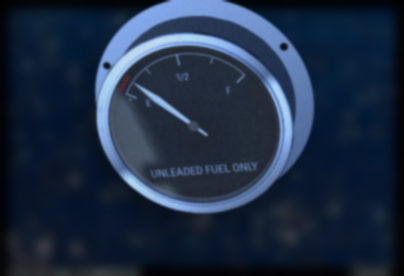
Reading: **0.125**
